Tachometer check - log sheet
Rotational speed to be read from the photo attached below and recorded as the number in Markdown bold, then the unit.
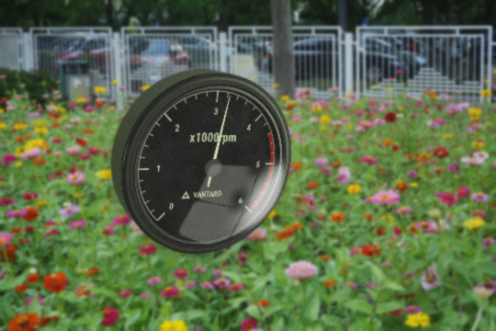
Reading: **3200** rpm
